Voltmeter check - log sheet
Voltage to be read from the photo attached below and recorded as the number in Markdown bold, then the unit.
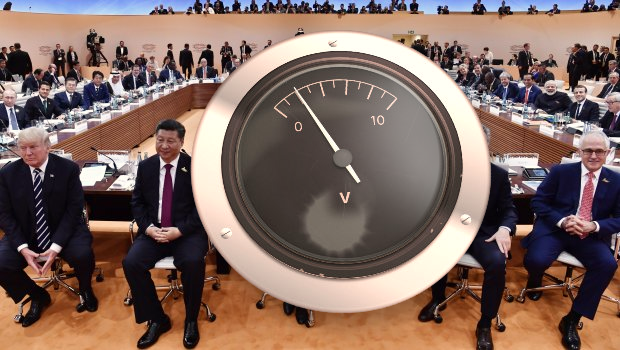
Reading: **2** V
